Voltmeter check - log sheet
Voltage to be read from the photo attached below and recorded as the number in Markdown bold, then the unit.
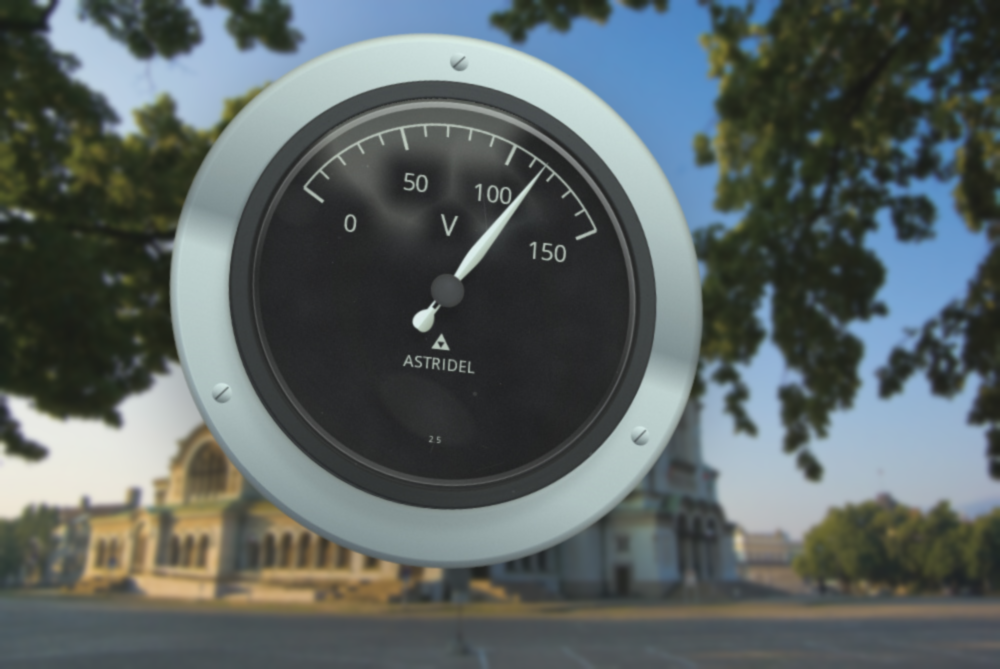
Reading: **115** V
